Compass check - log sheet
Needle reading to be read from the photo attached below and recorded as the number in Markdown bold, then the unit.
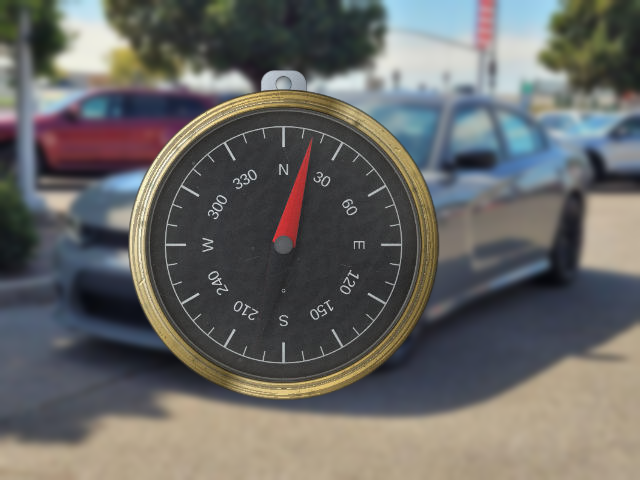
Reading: **15** °
